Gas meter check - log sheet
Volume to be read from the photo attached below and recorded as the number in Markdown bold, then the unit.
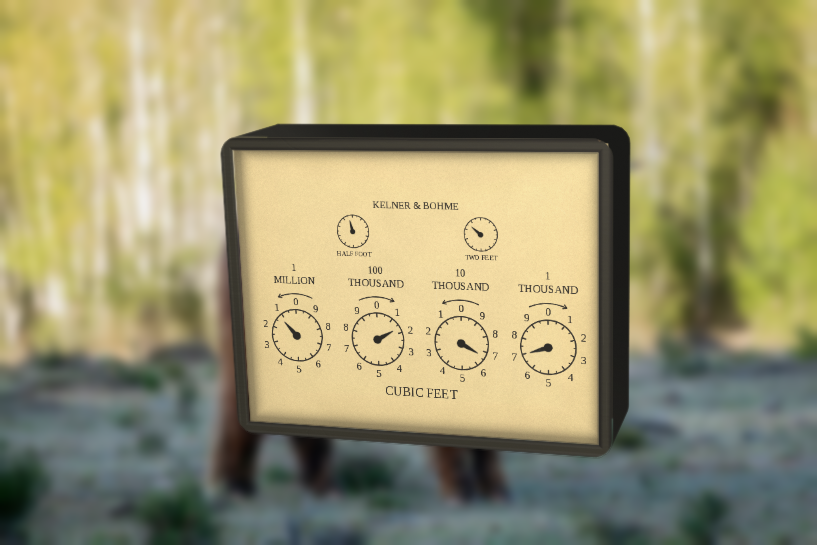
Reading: **116700** ft³
